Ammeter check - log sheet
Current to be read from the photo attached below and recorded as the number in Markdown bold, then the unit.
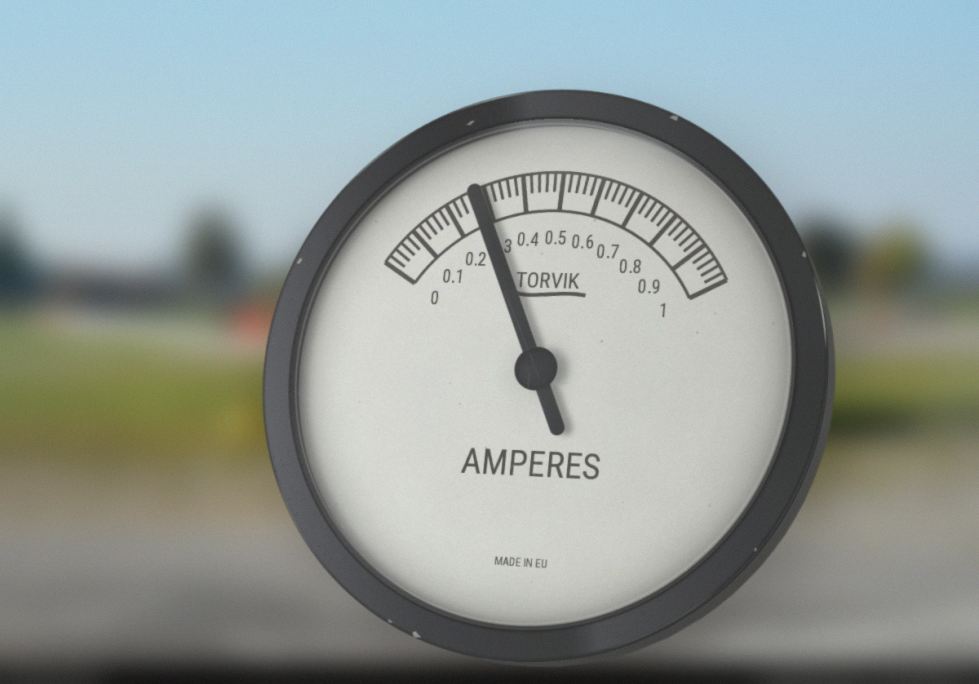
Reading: **0.28** A
